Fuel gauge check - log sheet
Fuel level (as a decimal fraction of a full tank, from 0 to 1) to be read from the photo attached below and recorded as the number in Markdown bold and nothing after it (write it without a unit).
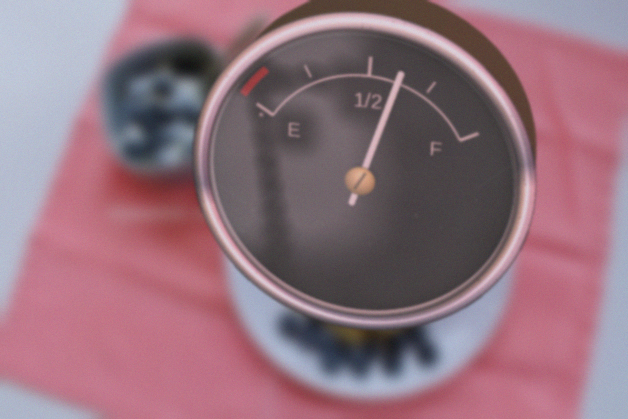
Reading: **0.625**
